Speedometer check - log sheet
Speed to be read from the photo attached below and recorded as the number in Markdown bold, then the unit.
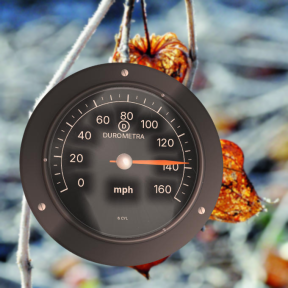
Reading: **137.5** mph
